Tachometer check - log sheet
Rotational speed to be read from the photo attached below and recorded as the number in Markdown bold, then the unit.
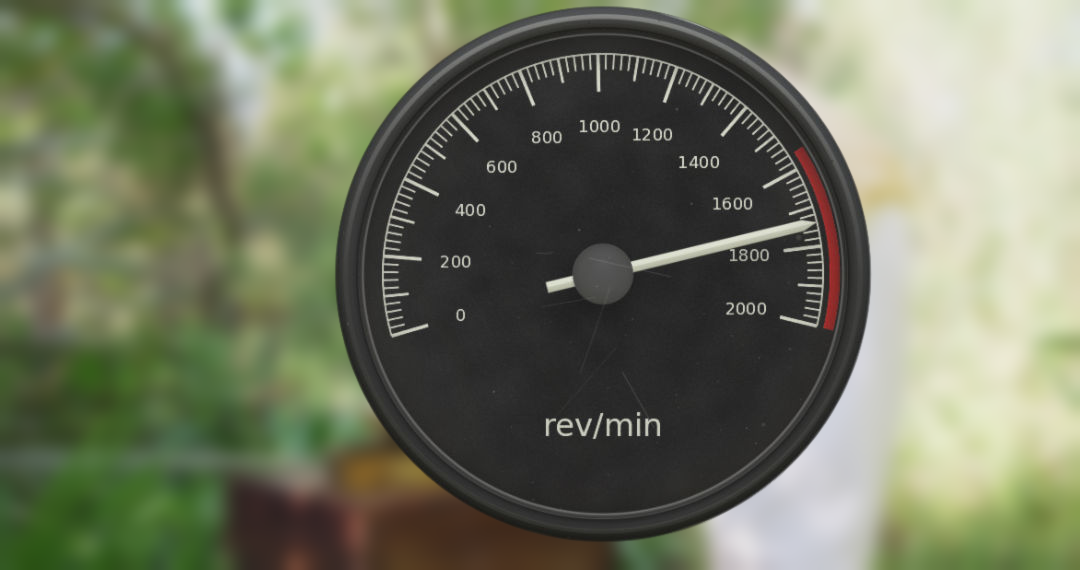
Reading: **1740** rpm
